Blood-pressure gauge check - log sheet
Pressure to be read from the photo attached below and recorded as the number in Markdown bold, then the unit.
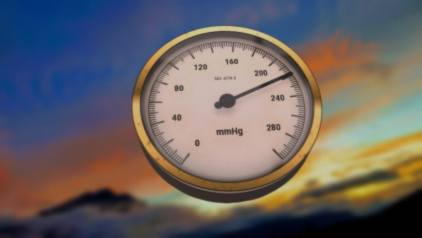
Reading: **220** mmHg
